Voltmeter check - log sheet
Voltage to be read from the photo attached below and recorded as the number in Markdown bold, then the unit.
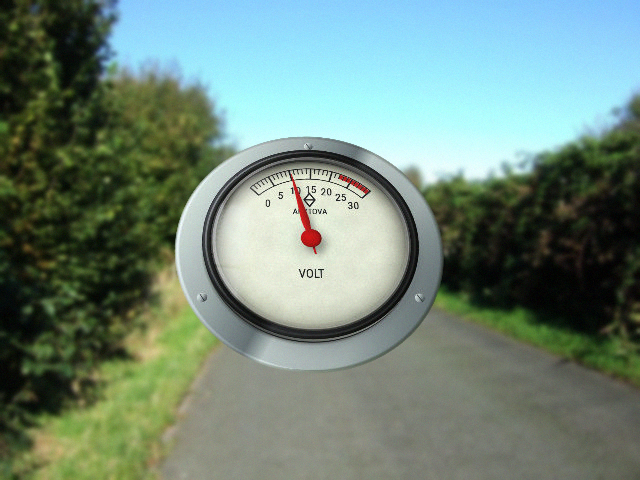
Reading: **10** V
